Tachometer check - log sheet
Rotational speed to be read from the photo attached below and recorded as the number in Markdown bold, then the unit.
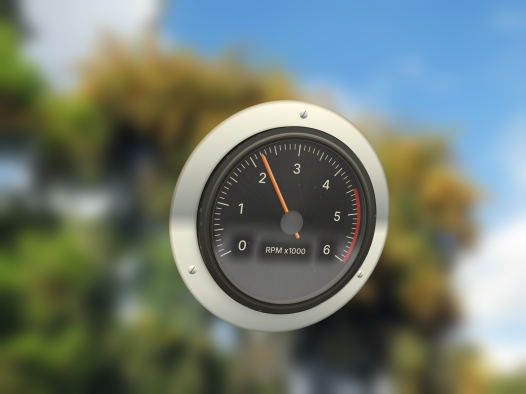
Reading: **2200** rpm
